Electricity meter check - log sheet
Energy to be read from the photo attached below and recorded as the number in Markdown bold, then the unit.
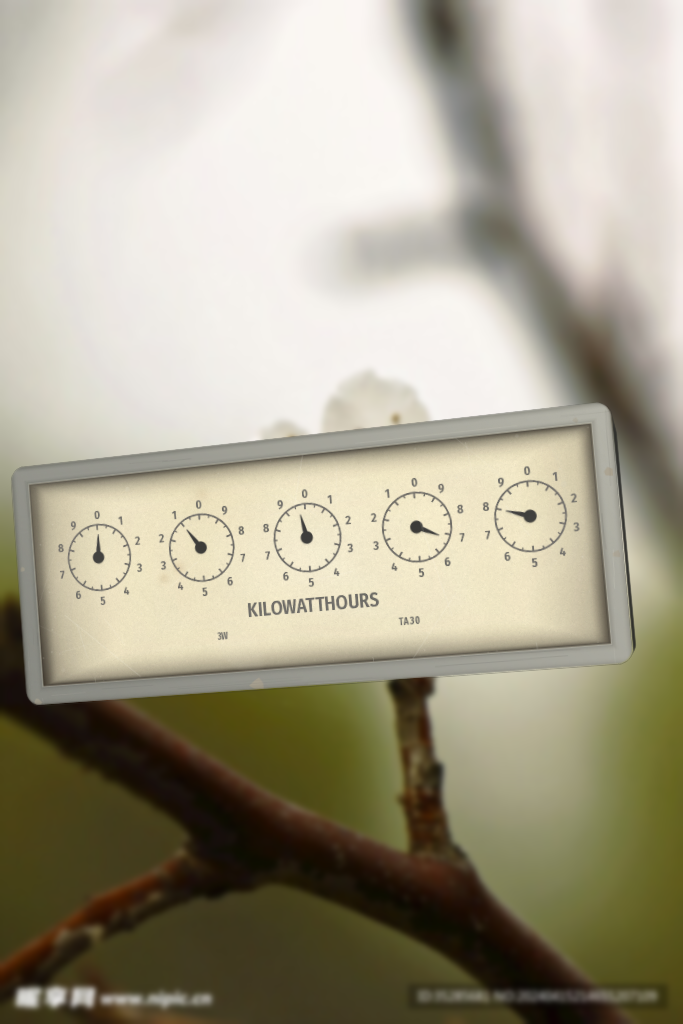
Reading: **968** kWh
